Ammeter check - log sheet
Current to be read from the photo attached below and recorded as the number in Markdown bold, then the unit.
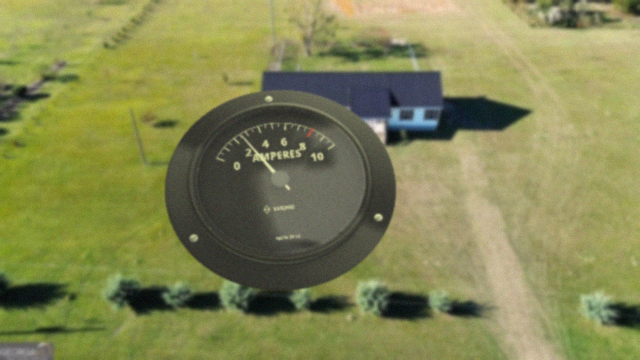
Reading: **2.5** A
